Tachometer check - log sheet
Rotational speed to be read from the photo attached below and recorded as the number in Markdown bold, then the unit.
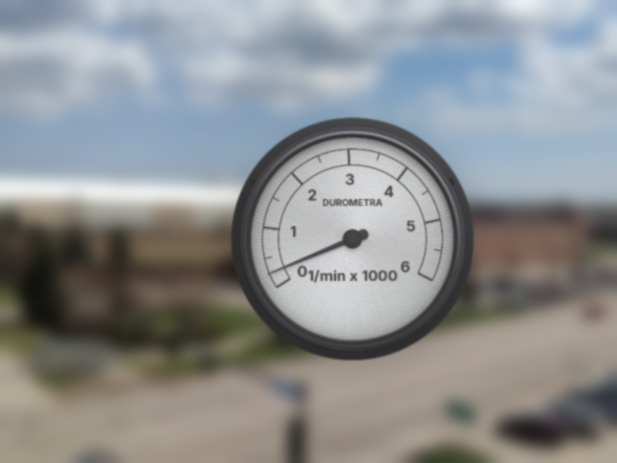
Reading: **250** rpm
